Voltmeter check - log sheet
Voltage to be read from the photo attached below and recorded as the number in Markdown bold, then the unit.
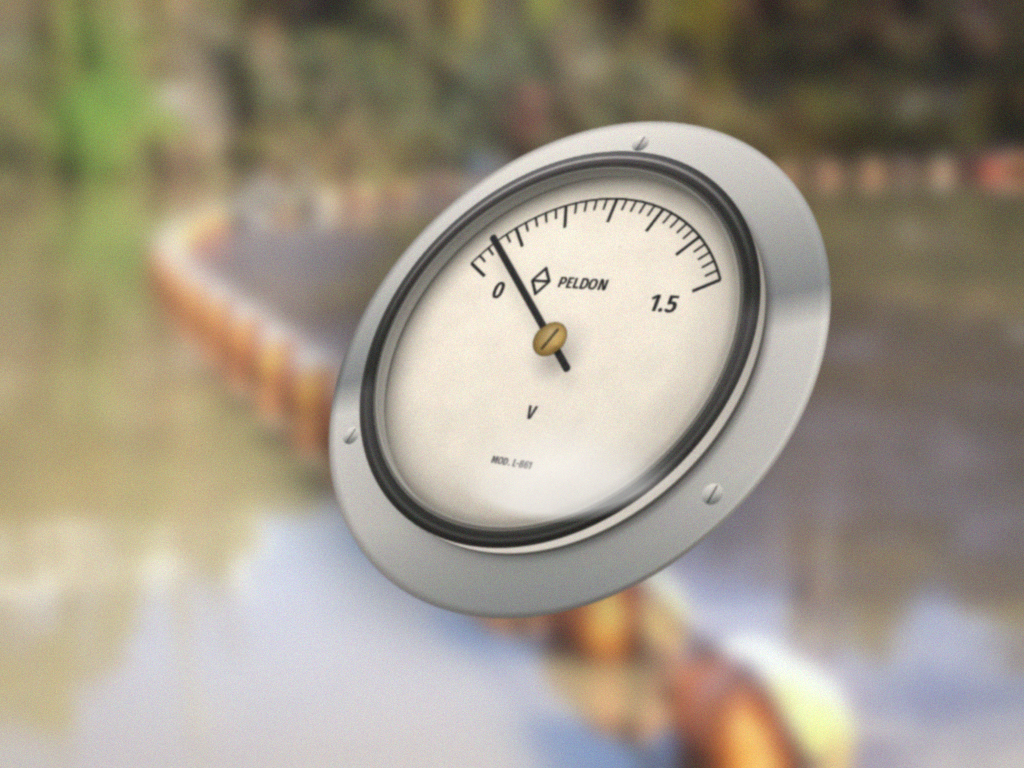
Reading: **0.15** V
